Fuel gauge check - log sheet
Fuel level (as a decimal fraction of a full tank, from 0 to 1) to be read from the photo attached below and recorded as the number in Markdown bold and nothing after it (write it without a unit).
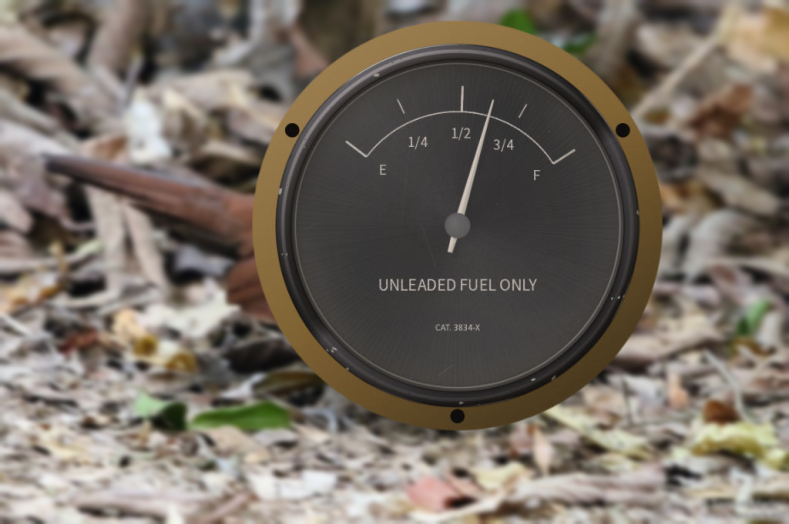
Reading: **0.625**
